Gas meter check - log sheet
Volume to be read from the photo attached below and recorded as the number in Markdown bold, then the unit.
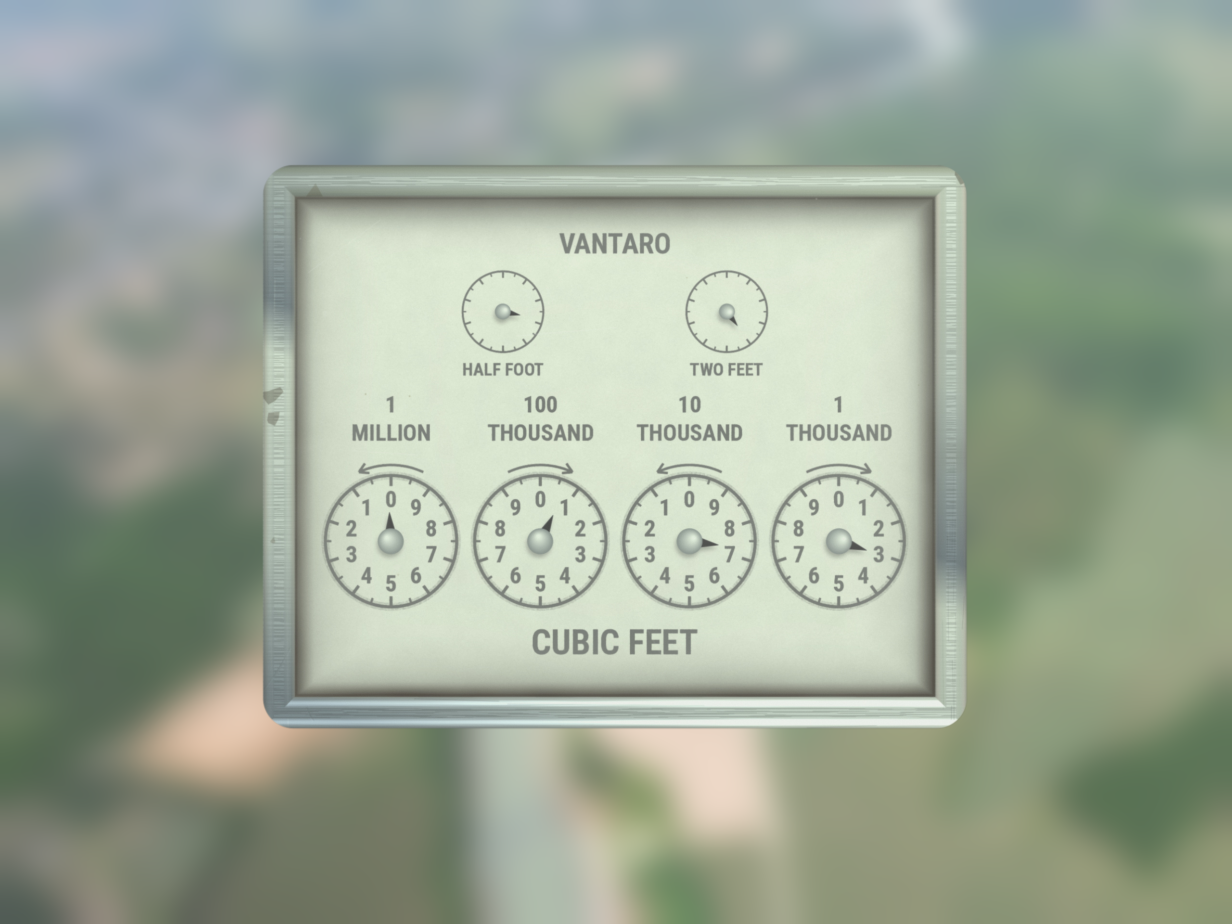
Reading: **7300** ft³
